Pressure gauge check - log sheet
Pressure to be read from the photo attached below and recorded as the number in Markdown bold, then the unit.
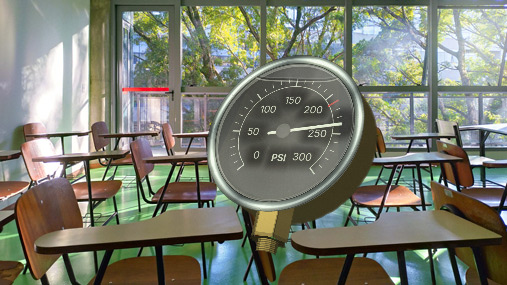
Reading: **240** psi
